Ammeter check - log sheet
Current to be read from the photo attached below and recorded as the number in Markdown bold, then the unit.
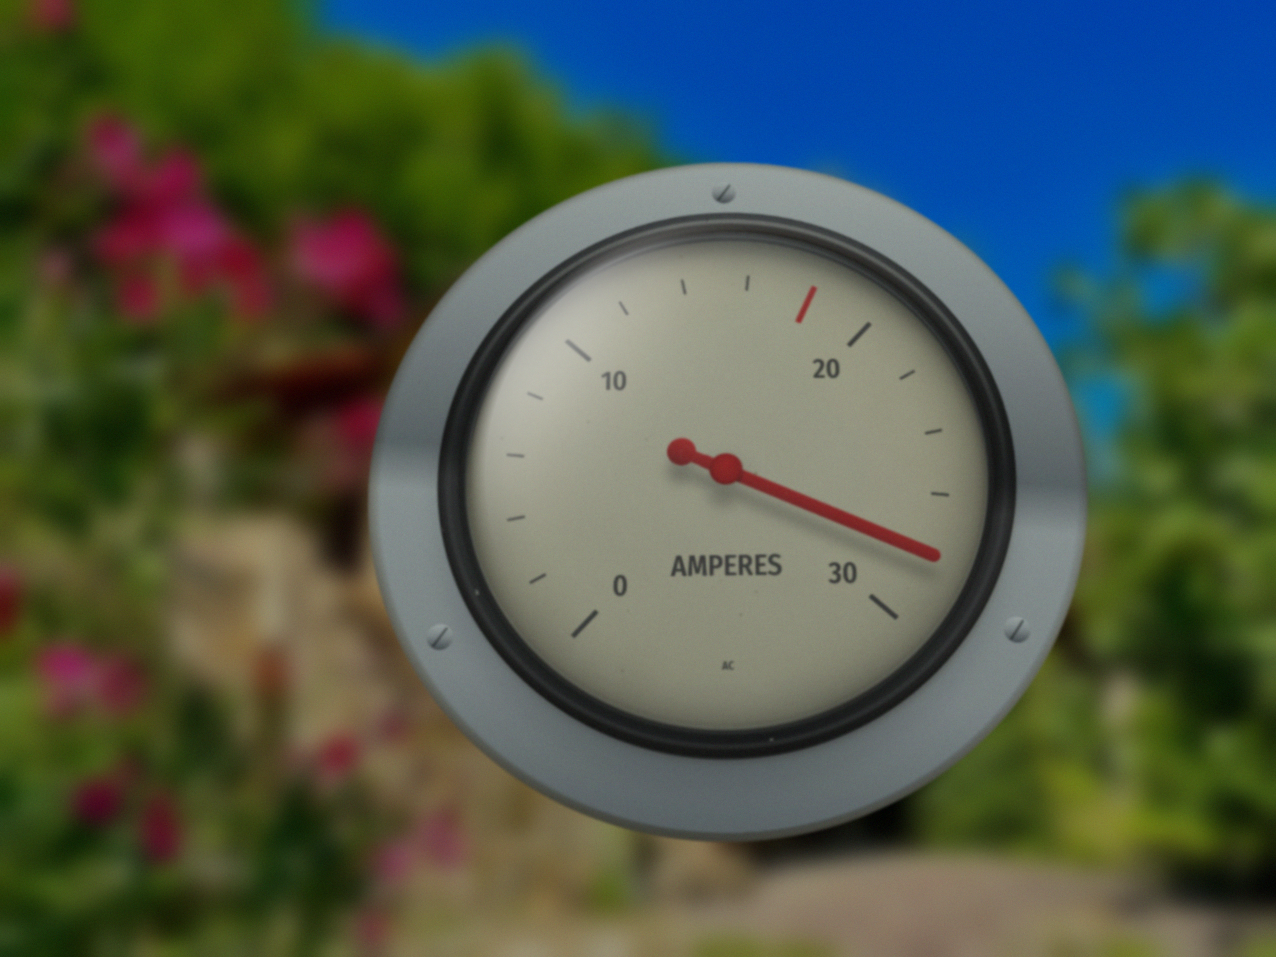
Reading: **28** A
